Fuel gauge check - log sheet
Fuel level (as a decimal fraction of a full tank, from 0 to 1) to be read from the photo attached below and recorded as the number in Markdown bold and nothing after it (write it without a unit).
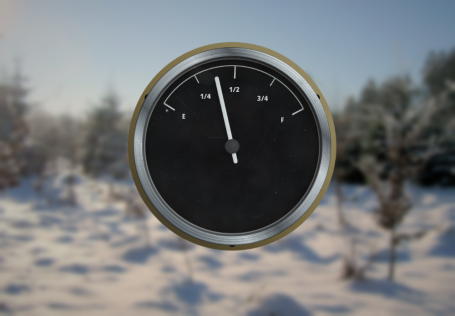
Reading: **0.375**
